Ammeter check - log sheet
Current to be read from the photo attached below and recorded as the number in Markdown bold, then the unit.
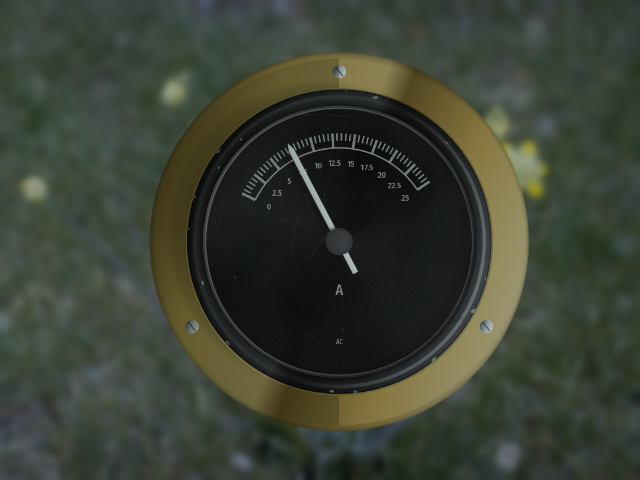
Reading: **7.5** A
